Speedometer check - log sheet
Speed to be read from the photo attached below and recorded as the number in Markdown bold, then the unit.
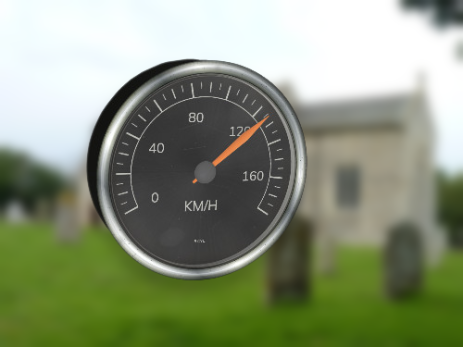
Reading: **125** km/h
